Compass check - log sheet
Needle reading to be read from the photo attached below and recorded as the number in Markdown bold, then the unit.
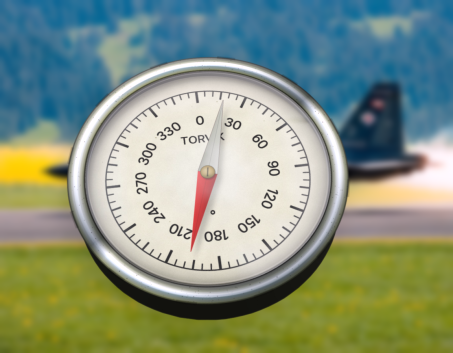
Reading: **197.5** °
